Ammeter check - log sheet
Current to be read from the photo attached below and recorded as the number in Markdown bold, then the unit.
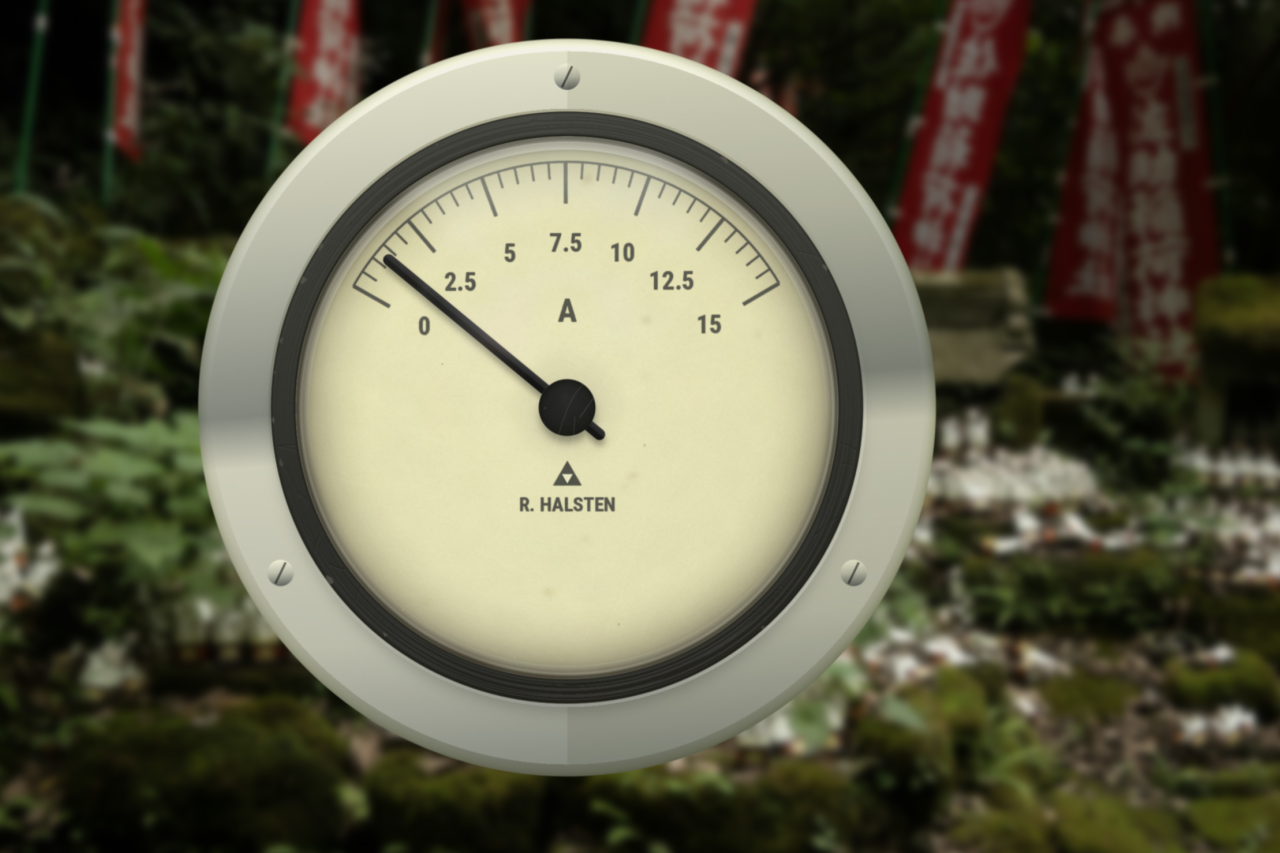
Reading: **1.25** A
